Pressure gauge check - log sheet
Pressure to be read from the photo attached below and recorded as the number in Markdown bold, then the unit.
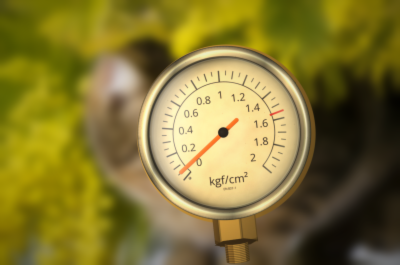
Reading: **0.05** kg/cm²
